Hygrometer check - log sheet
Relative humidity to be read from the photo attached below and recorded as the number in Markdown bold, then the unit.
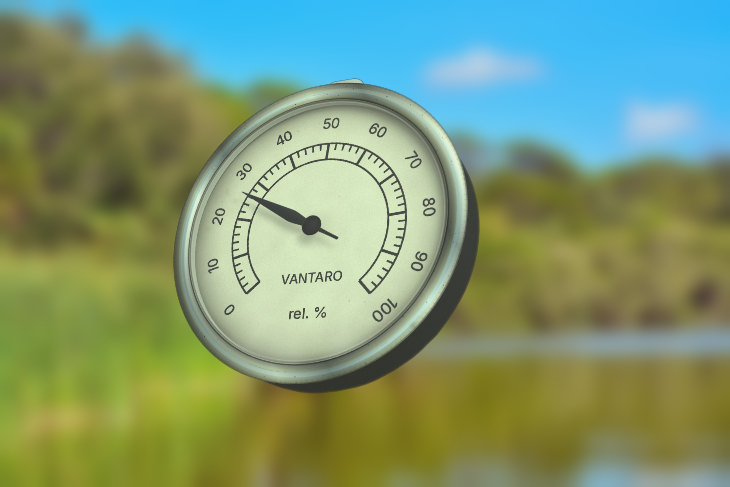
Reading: **26** %
